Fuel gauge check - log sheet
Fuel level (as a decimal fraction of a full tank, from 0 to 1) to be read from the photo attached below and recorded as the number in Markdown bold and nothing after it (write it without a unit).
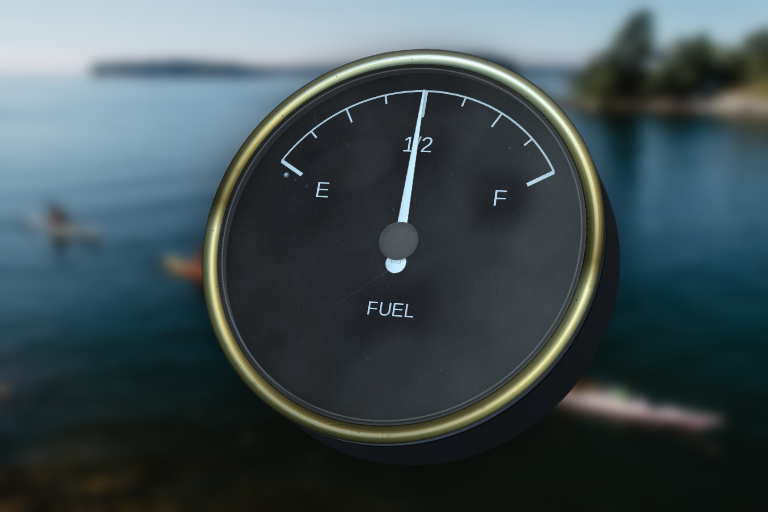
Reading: **0.5**
